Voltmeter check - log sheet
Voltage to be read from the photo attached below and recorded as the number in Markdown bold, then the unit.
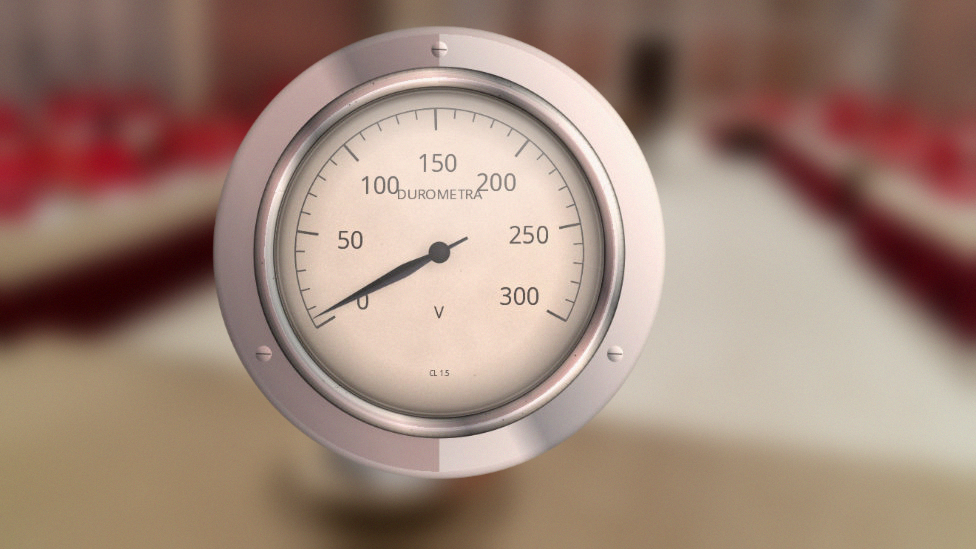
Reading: **5** V
